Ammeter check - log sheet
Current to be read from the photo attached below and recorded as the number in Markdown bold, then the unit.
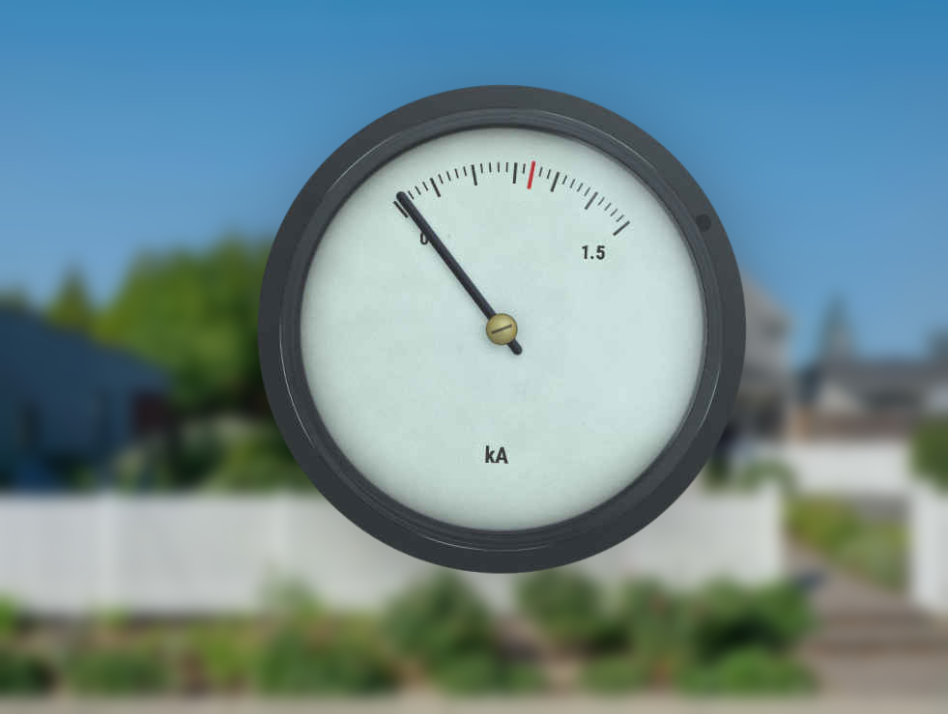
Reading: **0.05** kA
